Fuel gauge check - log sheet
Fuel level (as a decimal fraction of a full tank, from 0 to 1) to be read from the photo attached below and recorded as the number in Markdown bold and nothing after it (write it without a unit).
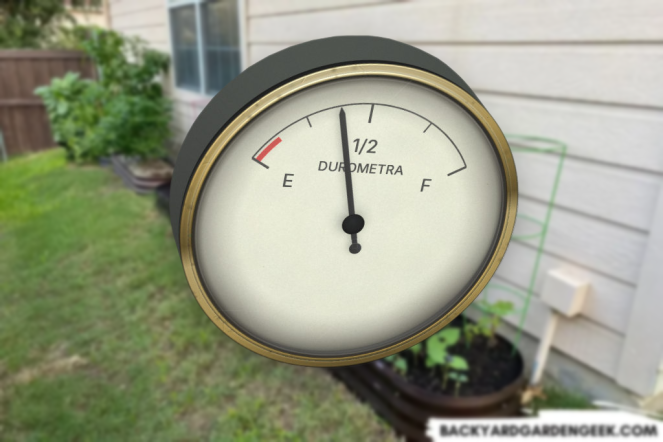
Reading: **0.375**
